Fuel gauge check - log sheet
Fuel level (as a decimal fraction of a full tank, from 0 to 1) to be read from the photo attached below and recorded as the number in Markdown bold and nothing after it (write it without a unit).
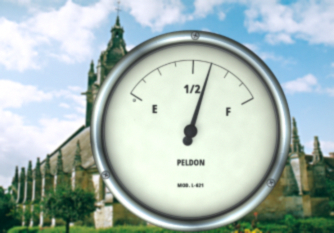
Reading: **0.625**
